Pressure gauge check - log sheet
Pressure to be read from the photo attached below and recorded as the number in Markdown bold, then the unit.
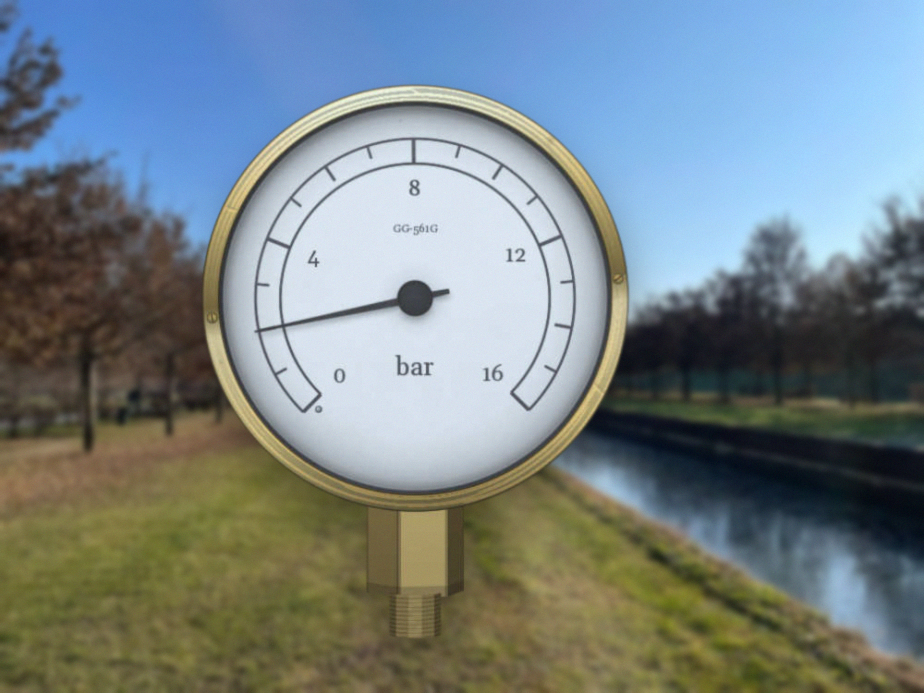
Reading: **2** bar
